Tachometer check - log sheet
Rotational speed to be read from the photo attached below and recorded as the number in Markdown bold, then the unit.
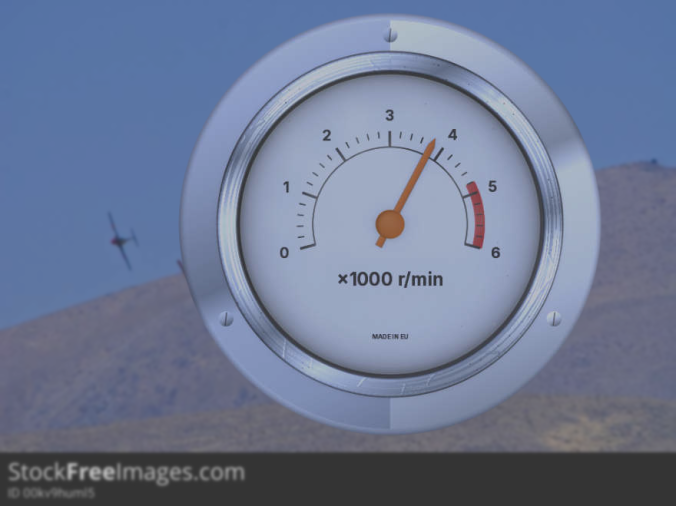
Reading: **3800** rpm
